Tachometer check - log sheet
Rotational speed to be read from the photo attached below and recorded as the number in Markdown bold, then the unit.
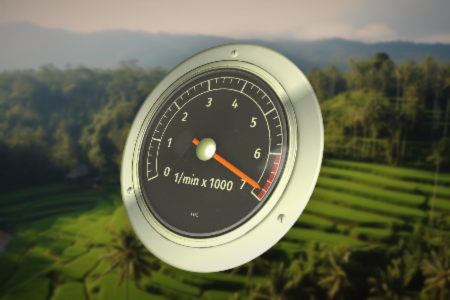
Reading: **6800** rpm
